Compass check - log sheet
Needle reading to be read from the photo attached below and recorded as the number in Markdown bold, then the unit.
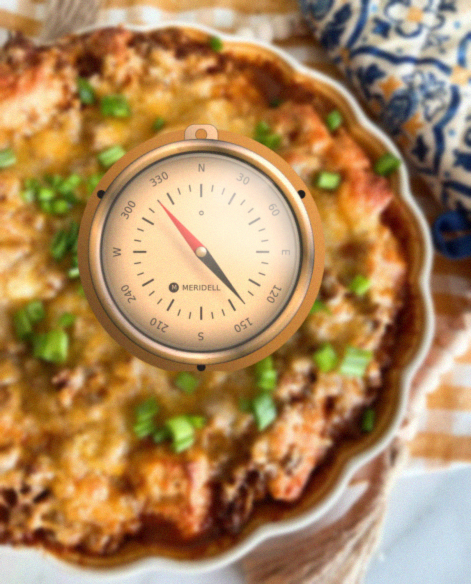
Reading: **320** °
